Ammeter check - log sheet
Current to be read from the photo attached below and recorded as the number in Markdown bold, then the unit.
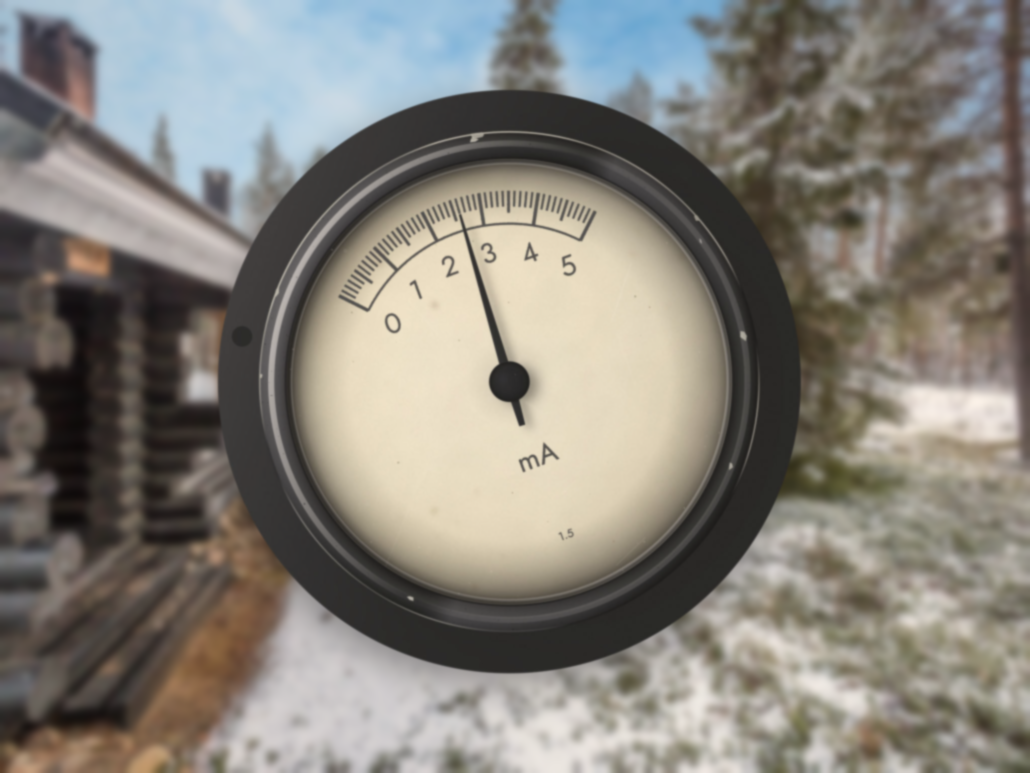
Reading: **2.6** mA
